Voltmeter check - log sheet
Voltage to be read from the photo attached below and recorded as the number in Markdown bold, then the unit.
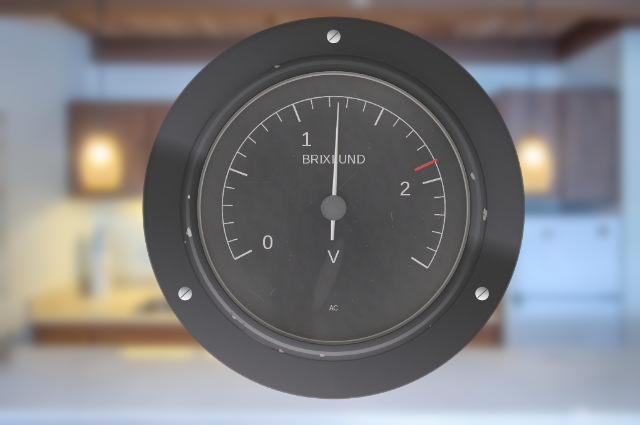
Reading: **1.25** V
